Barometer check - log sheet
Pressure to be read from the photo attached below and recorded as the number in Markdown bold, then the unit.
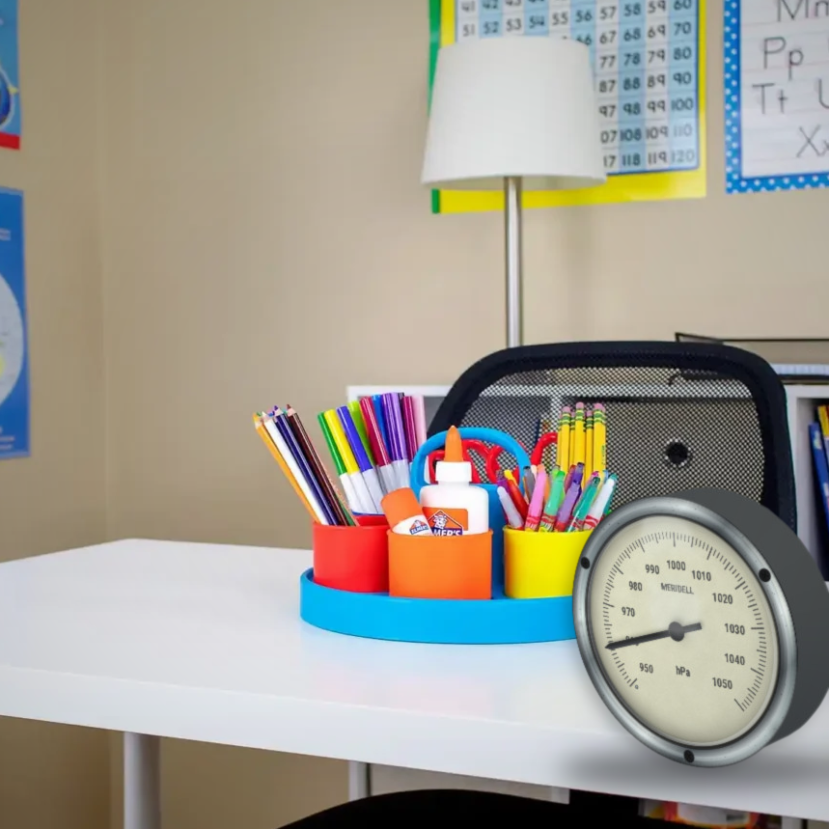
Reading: **960** hPa
